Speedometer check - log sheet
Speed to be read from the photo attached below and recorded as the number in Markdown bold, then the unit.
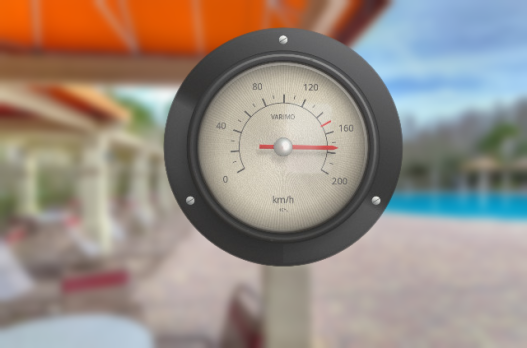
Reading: **175** km/h
